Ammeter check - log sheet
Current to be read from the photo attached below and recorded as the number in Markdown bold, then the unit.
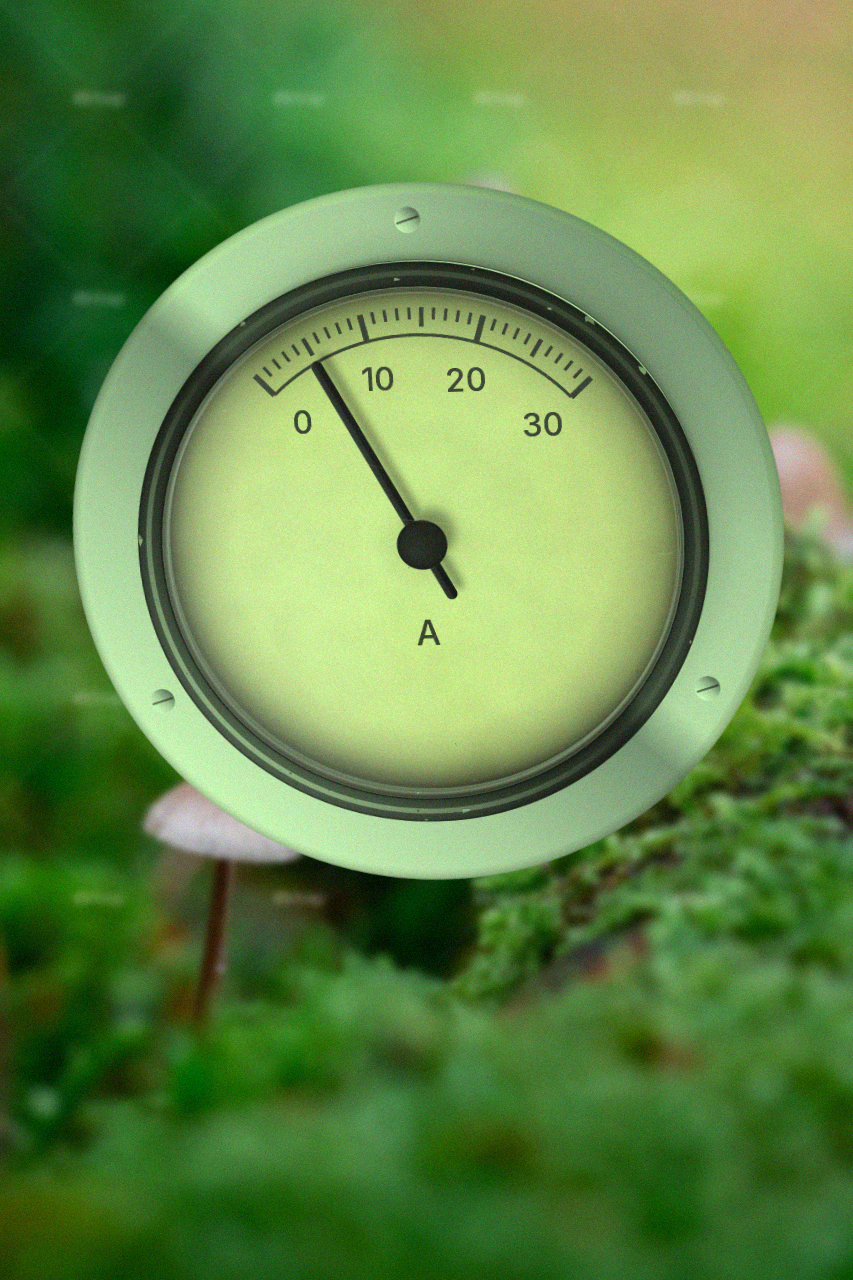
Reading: **5** A
